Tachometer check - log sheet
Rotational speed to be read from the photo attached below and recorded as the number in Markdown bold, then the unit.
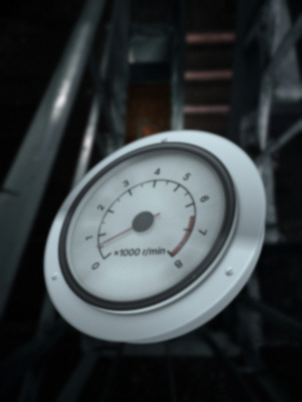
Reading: **500** rpm
